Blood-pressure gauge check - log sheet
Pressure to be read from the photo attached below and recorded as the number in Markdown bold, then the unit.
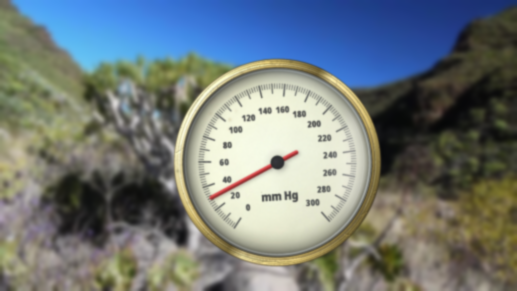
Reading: **30** mmHg
